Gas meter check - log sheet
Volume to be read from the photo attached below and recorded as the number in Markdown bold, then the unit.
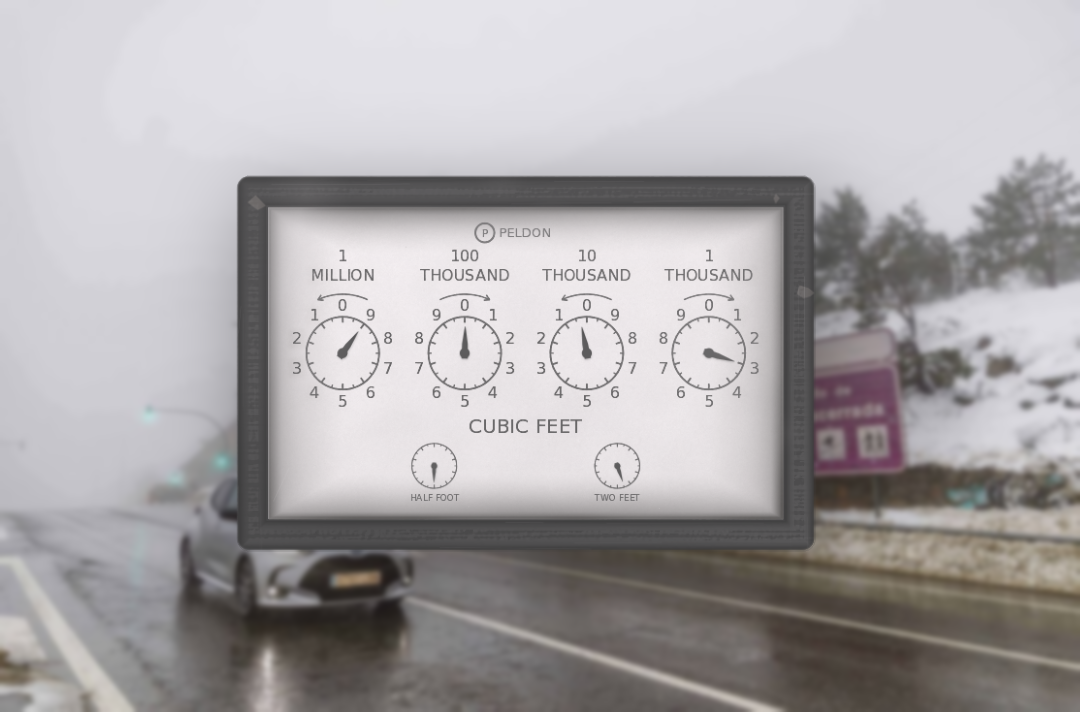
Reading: **900300** ft³
